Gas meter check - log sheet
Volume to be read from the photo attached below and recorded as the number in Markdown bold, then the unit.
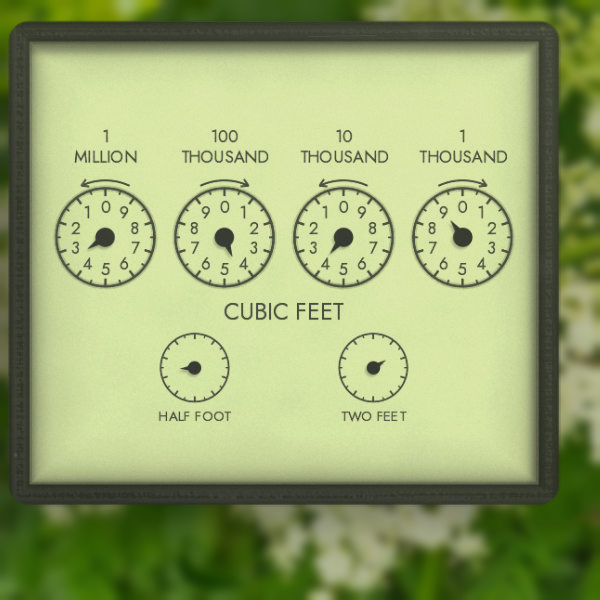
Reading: **343900** ft³
